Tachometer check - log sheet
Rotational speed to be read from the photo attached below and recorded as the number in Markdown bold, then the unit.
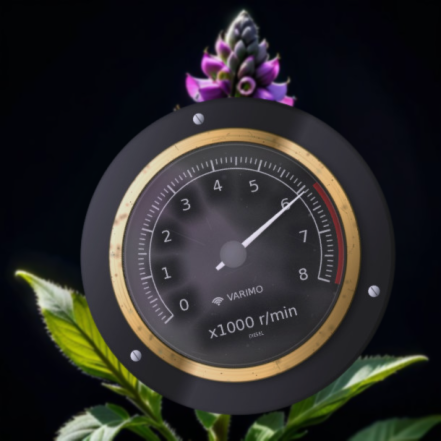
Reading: **6100** rpm
